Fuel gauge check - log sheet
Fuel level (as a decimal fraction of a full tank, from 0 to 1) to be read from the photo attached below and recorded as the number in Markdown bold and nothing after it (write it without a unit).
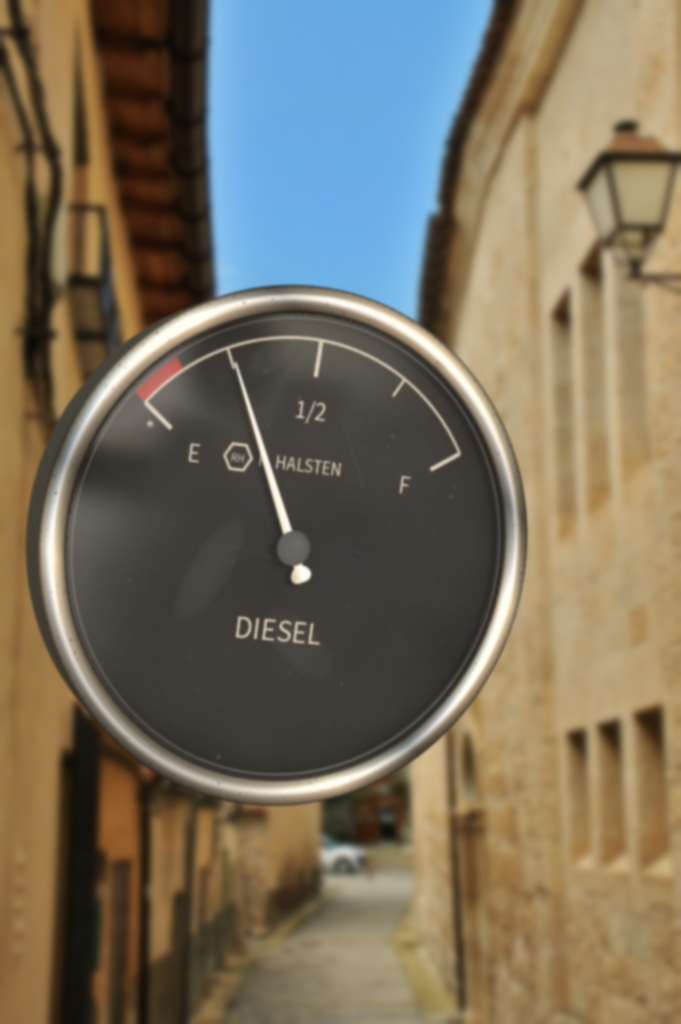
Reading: **0.25**
